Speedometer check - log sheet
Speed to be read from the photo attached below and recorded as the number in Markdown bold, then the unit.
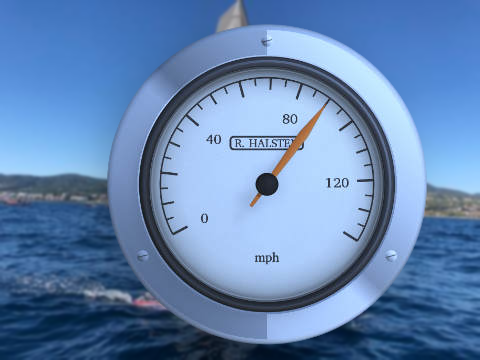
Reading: **90** mph
